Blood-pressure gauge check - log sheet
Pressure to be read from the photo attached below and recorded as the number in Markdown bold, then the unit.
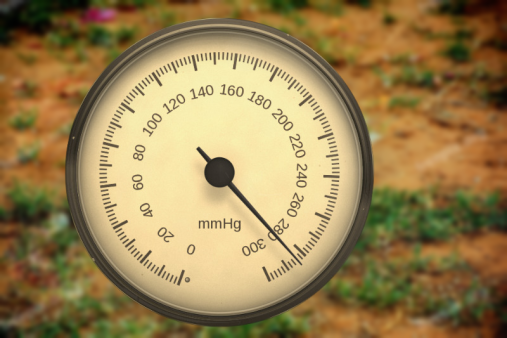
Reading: **284** mmHg
